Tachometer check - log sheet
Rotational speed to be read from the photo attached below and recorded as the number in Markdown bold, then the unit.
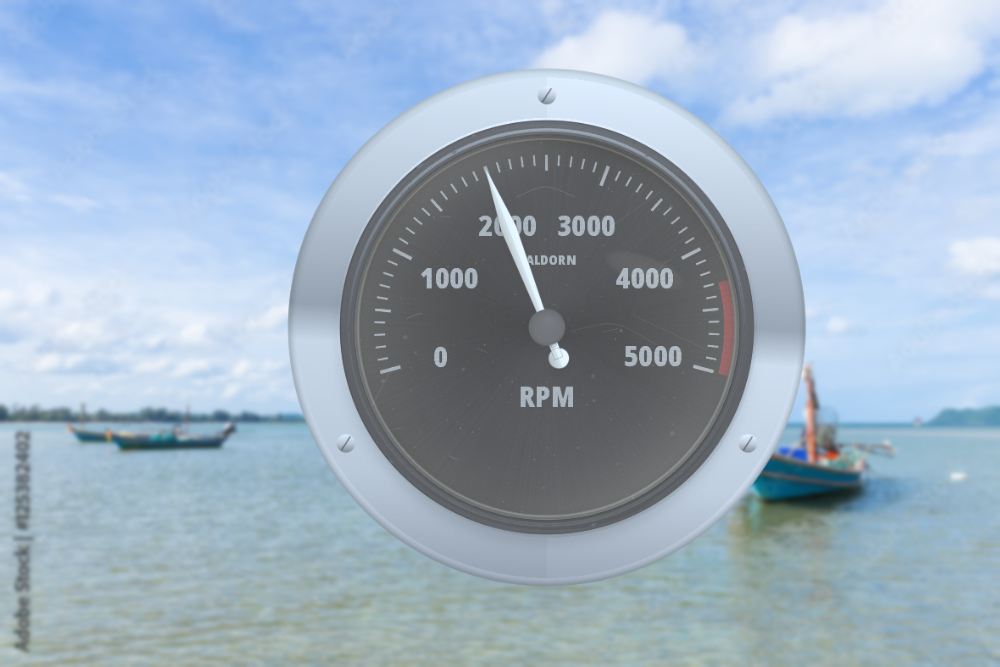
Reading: **2000** rpm
